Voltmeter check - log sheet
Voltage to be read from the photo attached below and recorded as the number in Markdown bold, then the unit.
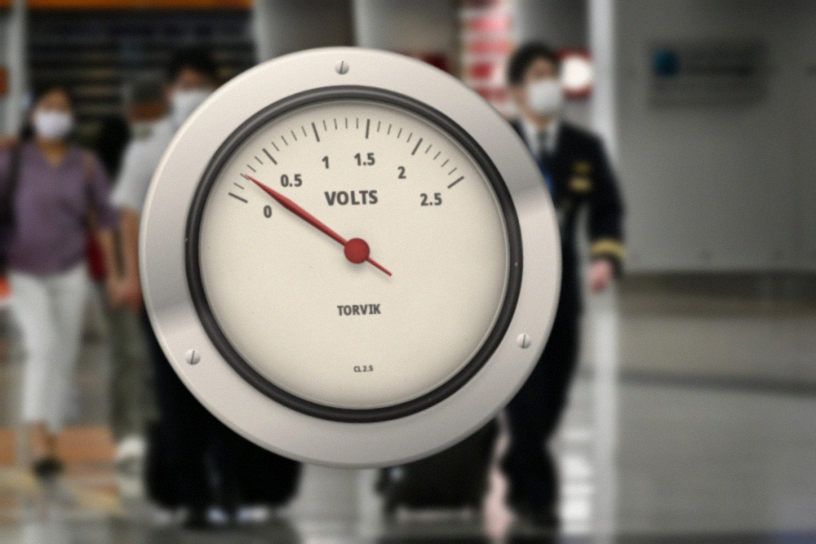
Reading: **0.2** V
